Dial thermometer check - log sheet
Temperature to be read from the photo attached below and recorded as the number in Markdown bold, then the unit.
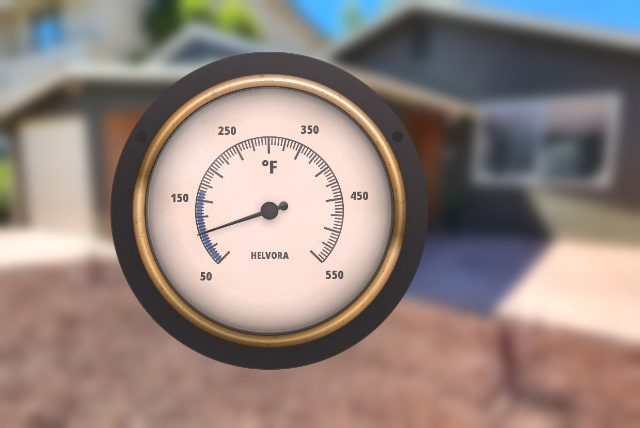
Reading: **100** °F
